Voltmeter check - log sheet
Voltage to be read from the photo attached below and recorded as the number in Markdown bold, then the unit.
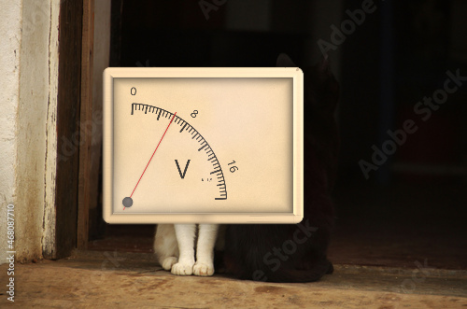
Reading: **6** V
